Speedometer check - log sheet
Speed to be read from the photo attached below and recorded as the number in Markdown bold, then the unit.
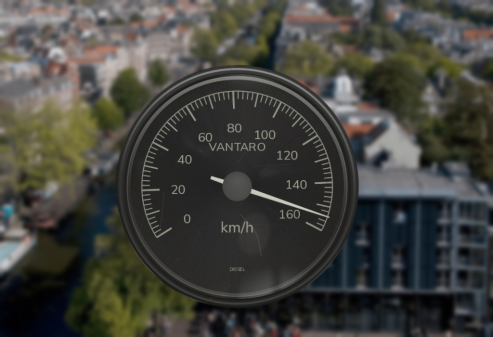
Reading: **154** km/h
